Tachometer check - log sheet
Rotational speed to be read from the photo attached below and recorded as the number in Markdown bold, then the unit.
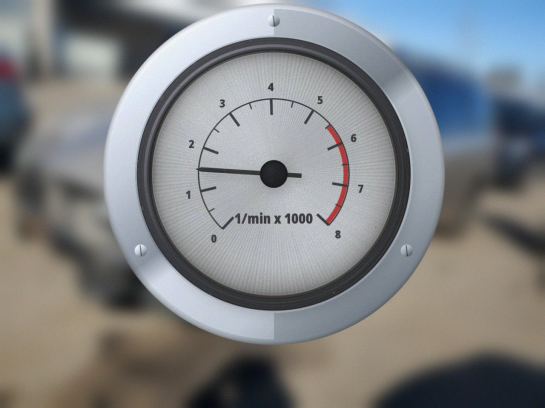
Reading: **1500** rpm
